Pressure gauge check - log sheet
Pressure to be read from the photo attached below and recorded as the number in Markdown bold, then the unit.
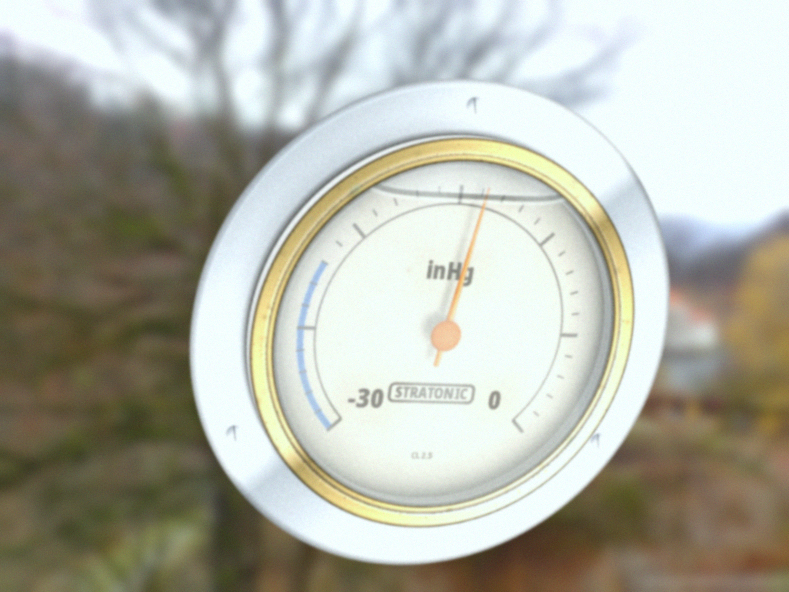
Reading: **-14** inHg
